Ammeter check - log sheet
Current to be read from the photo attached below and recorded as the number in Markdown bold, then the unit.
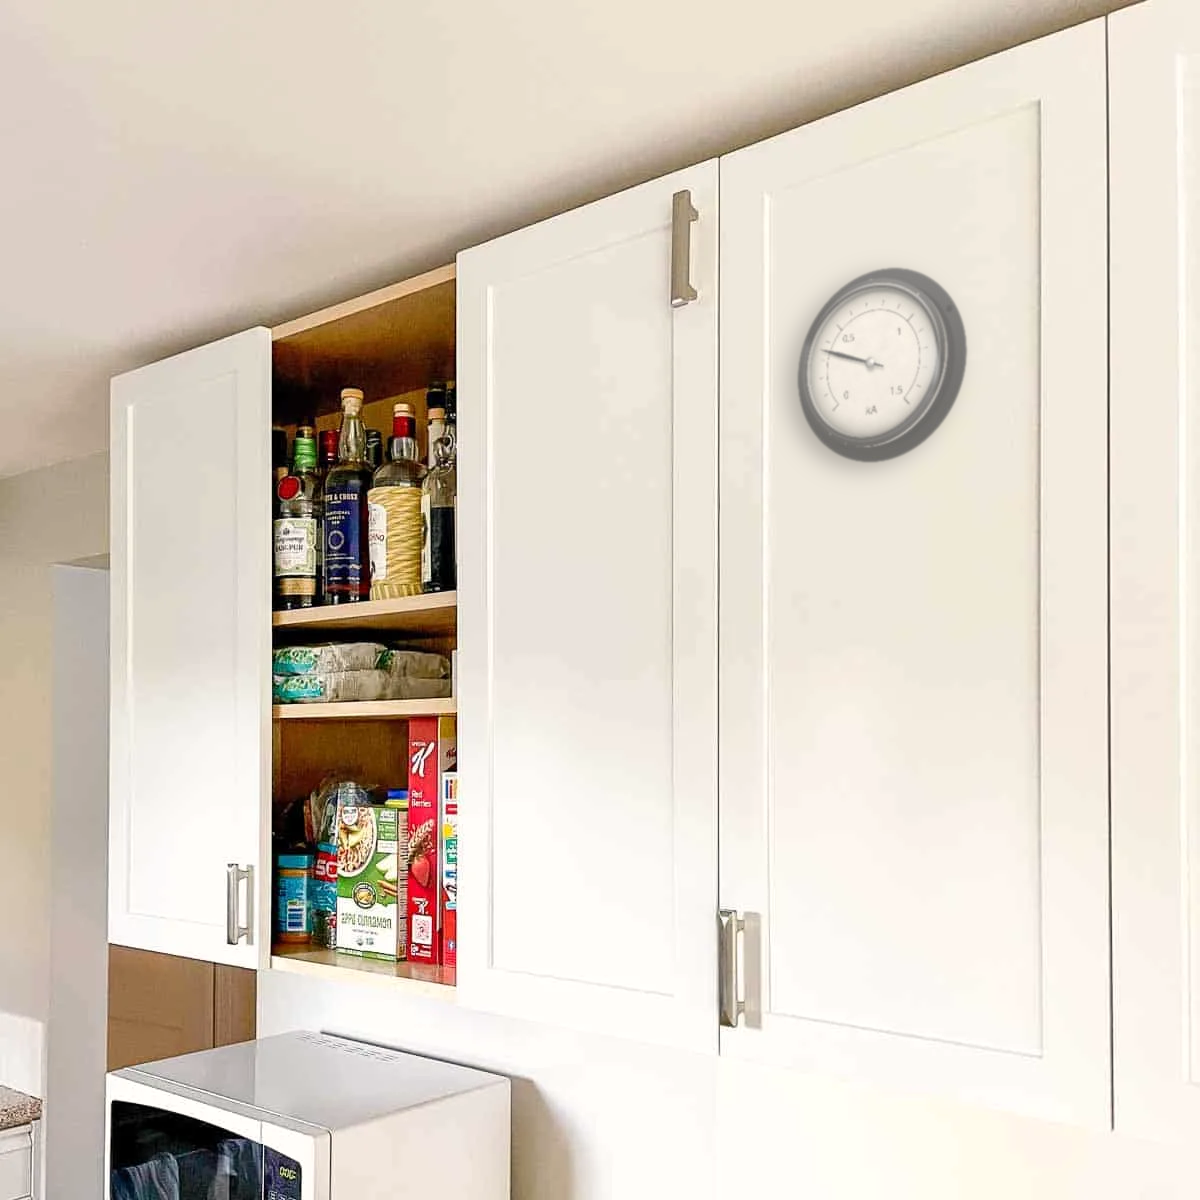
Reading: **0.35** kA
